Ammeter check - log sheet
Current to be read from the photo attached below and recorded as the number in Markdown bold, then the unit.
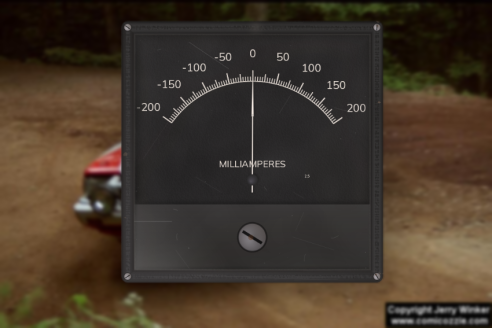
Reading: **0** mA
